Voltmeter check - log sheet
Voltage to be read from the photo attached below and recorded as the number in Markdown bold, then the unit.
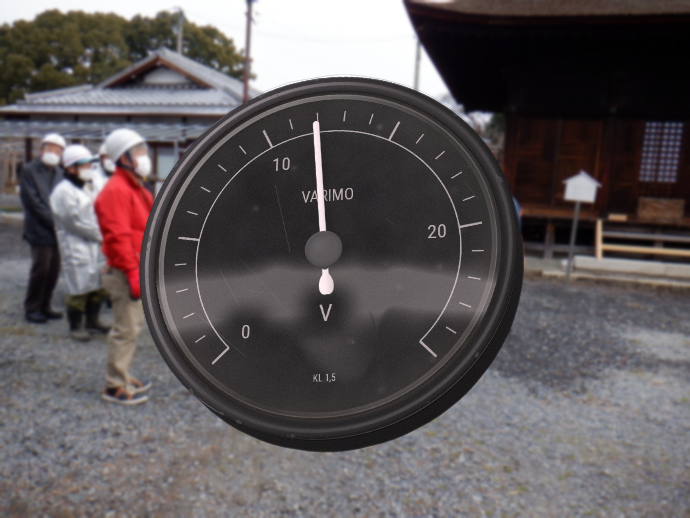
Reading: **12** V
